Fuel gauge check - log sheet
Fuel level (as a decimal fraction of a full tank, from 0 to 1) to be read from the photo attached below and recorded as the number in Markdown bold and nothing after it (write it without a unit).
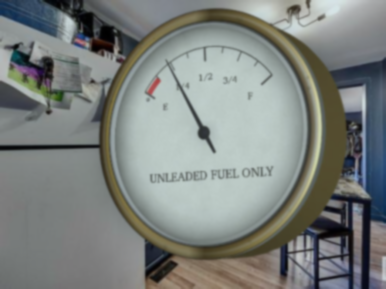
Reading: **0.25**
